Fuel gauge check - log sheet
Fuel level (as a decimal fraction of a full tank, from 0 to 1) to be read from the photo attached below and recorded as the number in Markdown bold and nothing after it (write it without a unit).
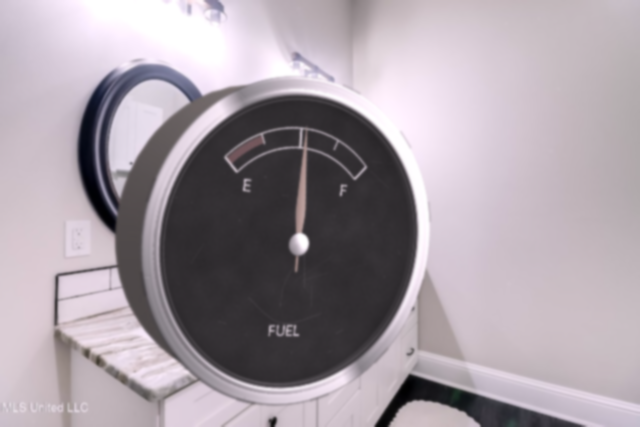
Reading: **0.5**
